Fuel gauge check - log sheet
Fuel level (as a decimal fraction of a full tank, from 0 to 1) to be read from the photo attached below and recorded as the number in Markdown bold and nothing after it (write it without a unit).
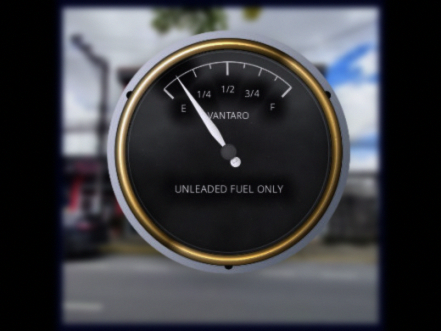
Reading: **0.125**
